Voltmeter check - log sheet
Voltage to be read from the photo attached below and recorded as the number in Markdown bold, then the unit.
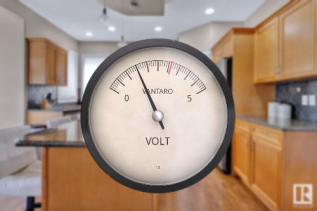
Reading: **1.5** V
